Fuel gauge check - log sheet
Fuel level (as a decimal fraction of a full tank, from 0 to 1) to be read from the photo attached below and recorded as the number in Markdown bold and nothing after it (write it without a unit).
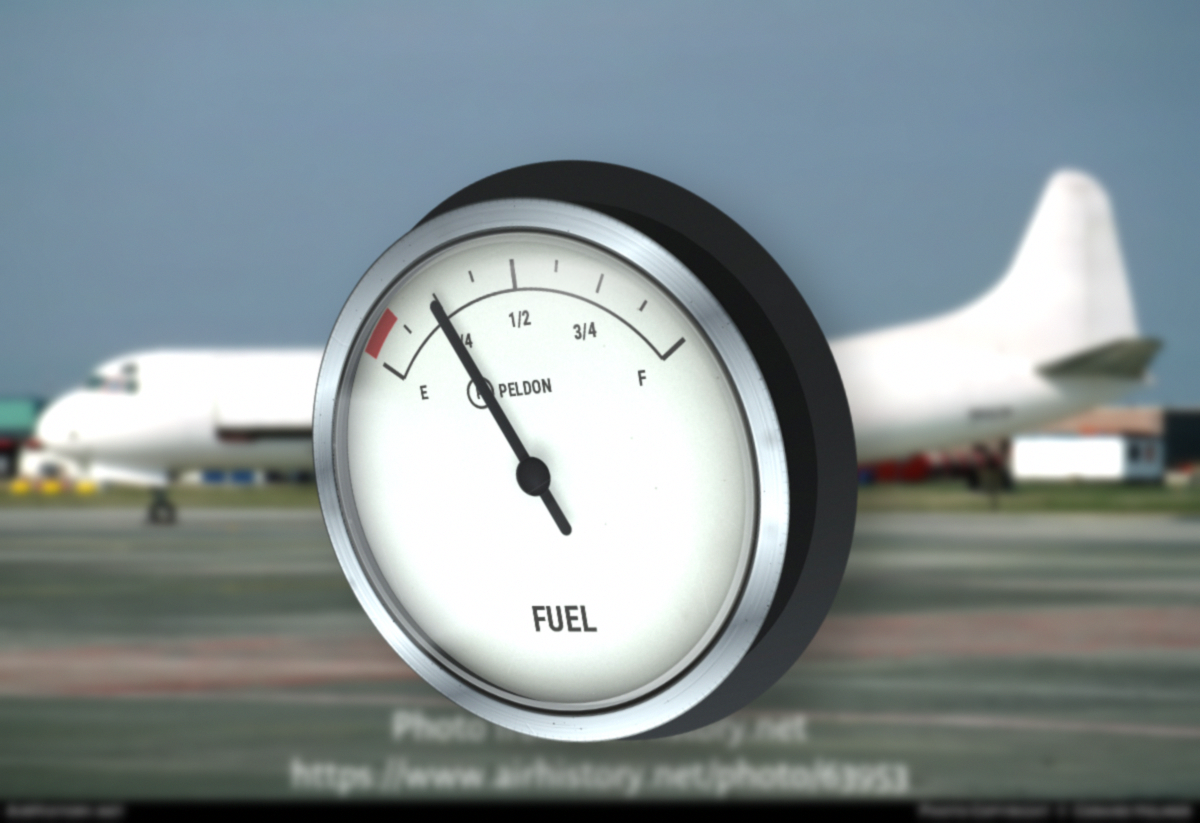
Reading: **0.25**
